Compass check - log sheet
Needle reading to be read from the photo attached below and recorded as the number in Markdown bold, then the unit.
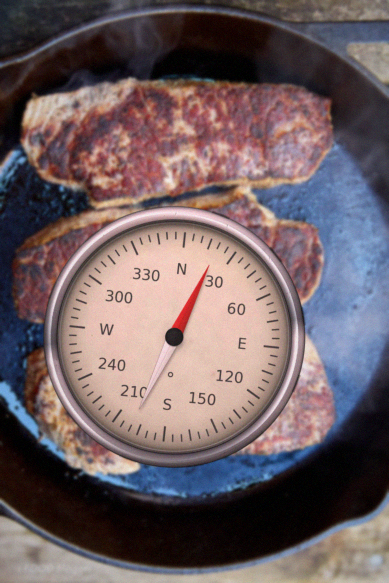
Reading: **20** °
